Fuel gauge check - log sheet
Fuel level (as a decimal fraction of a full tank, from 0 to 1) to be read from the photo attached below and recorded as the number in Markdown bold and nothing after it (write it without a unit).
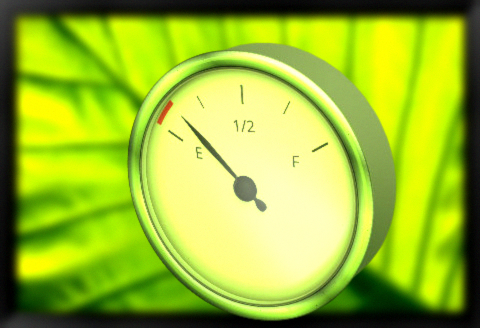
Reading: **0.125**
